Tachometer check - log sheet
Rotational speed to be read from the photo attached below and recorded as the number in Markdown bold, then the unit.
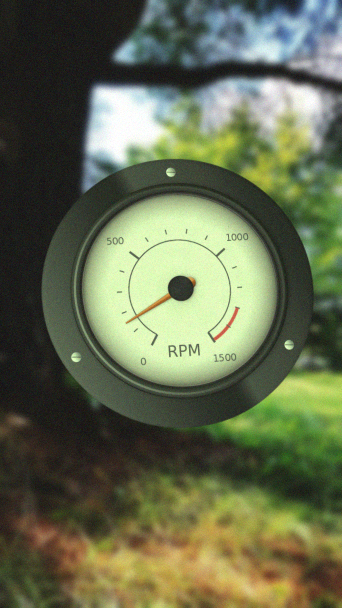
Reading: **150** rpm
